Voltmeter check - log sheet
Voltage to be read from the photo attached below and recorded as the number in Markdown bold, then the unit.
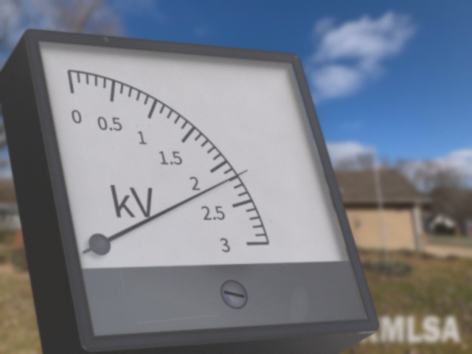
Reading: **2.2** kV
